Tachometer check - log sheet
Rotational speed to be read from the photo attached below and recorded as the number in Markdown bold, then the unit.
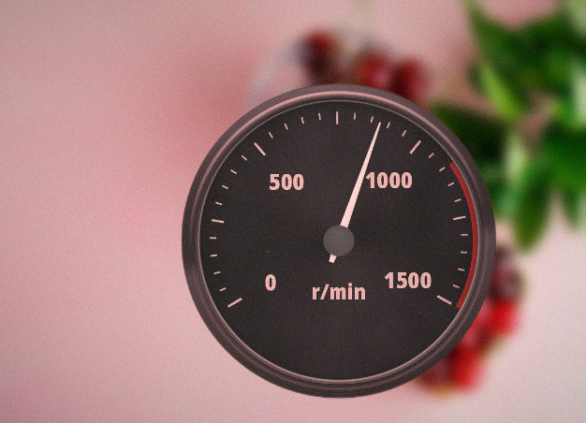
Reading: **875** rpm
